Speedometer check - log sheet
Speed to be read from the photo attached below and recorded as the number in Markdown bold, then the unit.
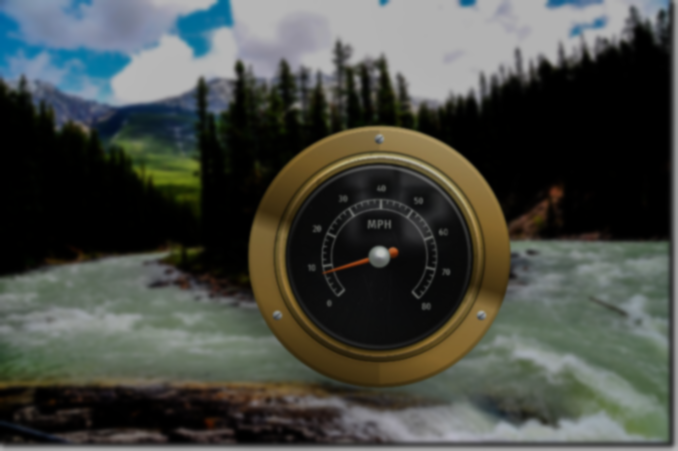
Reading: **8** mph
